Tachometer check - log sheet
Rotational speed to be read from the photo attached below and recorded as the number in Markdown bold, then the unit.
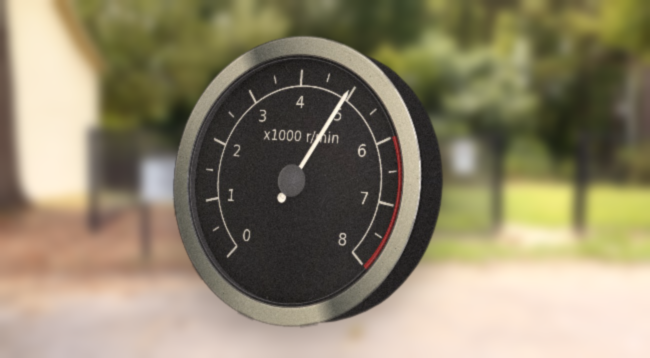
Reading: **5000** rpm
